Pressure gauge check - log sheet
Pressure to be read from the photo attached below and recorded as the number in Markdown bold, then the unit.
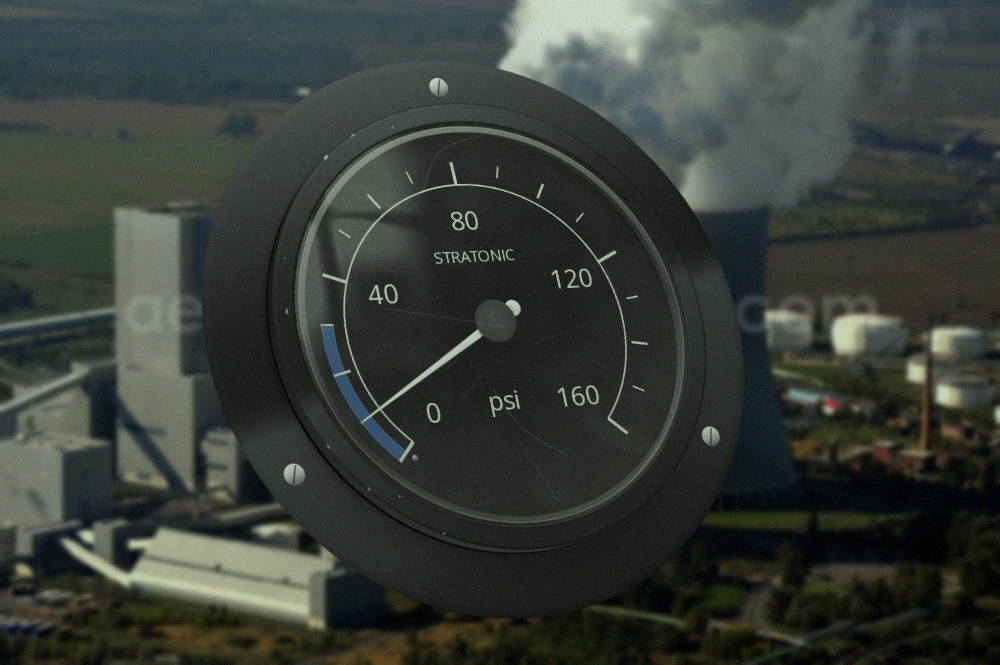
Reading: **10** psi
